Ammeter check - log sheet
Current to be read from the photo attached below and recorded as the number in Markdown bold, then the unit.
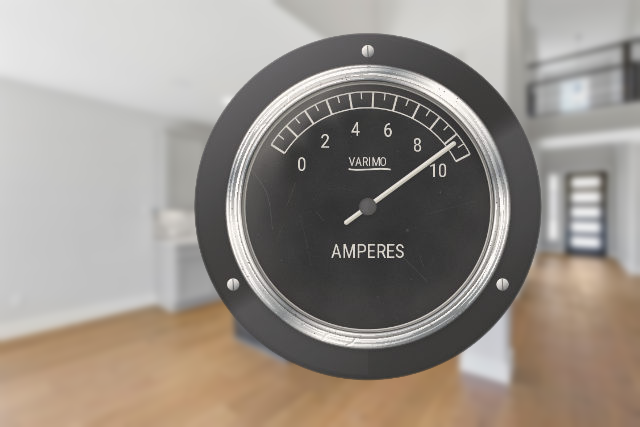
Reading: **9.25** A
